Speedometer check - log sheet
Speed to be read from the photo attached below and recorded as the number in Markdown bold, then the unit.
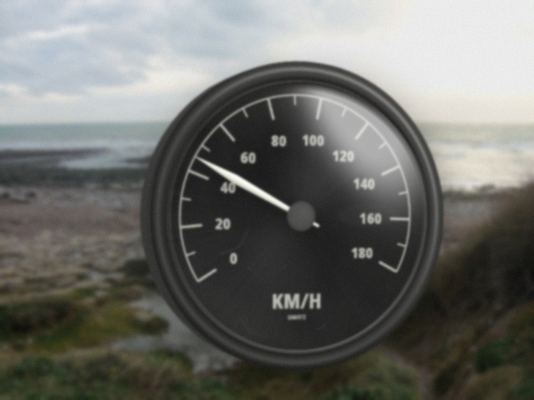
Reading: **45** km/h
